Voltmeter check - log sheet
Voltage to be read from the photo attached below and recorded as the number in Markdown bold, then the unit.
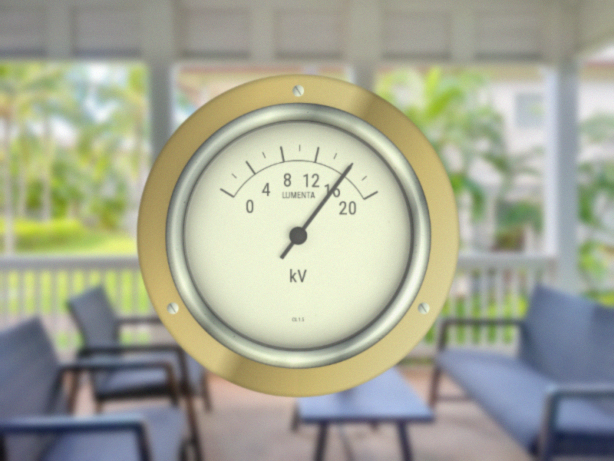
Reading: **16** kV
